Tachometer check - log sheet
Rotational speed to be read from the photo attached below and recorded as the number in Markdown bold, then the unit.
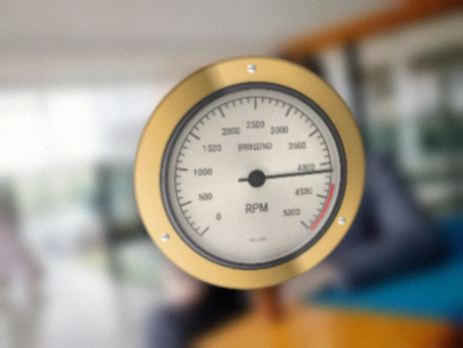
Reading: **4100** rpm
